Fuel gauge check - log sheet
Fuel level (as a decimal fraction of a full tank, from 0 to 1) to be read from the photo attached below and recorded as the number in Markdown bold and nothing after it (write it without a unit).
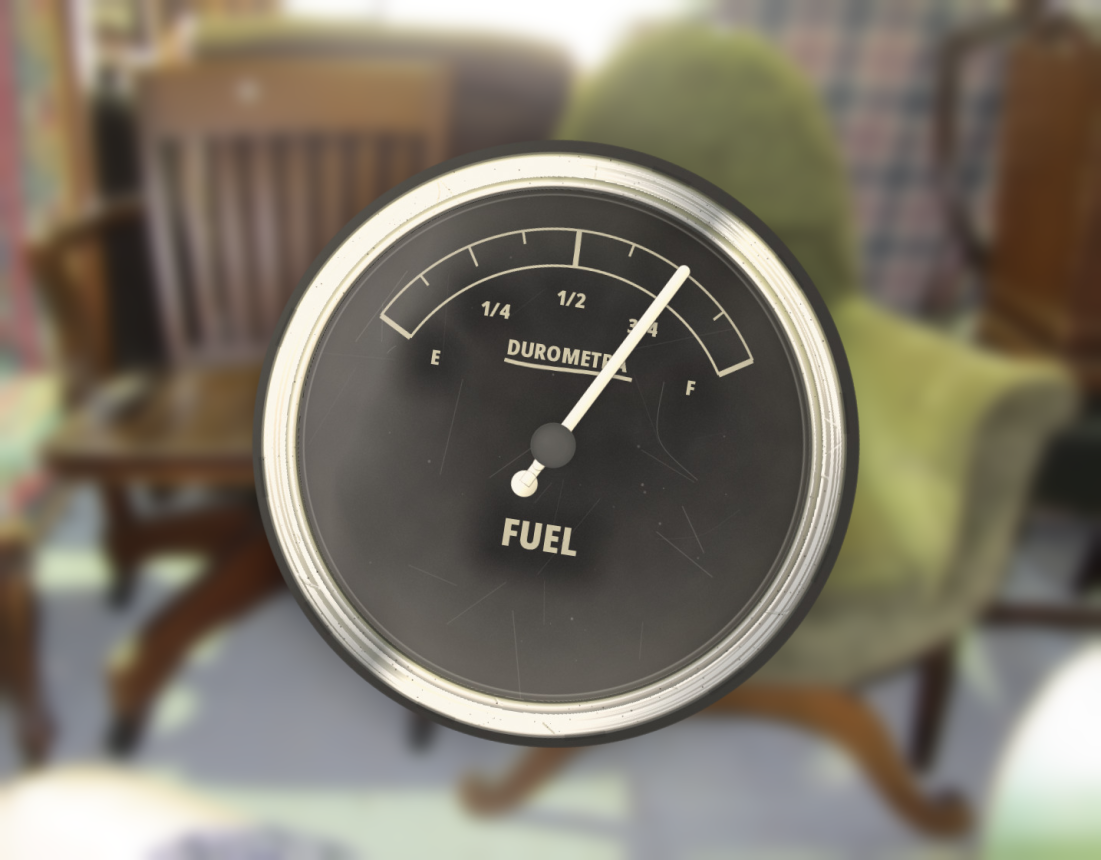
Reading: **0.75**
